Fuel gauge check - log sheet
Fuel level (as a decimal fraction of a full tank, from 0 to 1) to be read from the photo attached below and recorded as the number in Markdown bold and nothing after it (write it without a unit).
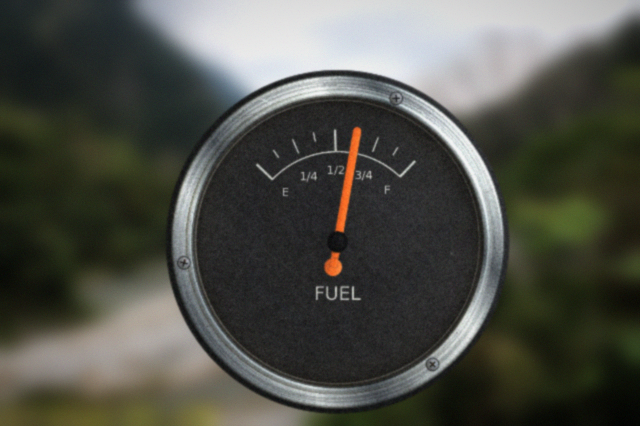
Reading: **0.625**
